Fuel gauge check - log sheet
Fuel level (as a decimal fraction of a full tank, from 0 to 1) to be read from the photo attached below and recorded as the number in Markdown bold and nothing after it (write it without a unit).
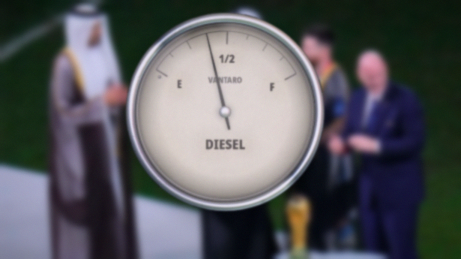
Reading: **0.375**
